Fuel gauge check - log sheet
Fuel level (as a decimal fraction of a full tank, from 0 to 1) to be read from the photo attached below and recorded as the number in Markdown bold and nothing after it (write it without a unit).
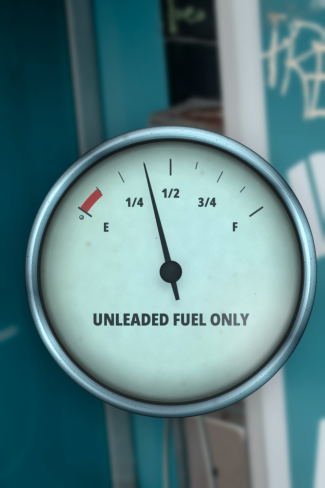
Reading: **0.375**
